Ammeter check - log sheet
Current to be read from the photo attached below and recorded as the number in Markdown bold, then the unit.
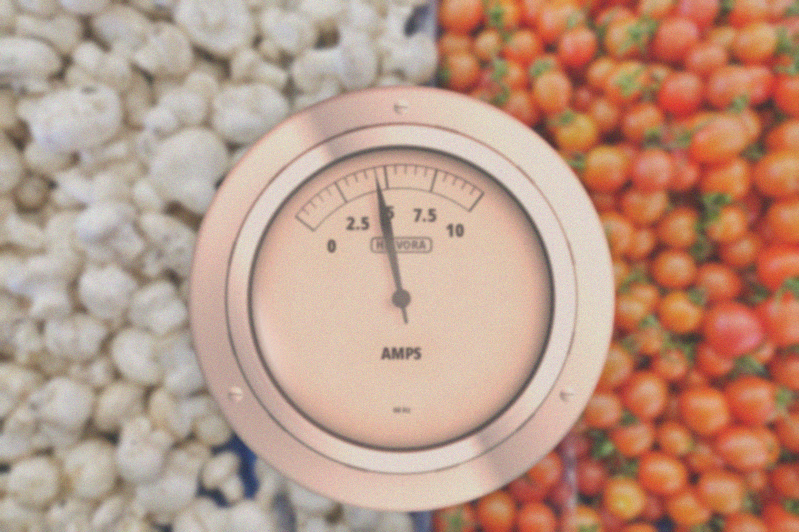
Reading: **4.5** A
